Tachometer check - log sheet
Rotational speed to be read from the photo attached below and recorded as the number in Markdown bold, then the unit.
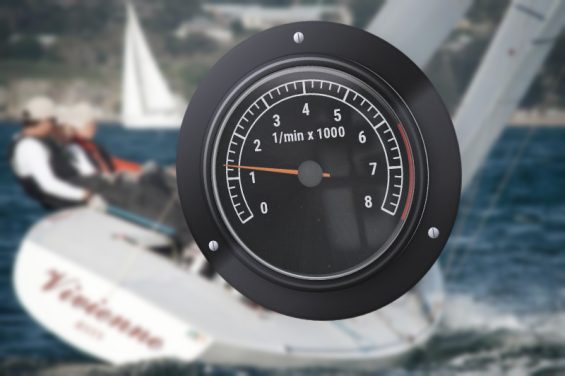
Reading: **1300** rpm
